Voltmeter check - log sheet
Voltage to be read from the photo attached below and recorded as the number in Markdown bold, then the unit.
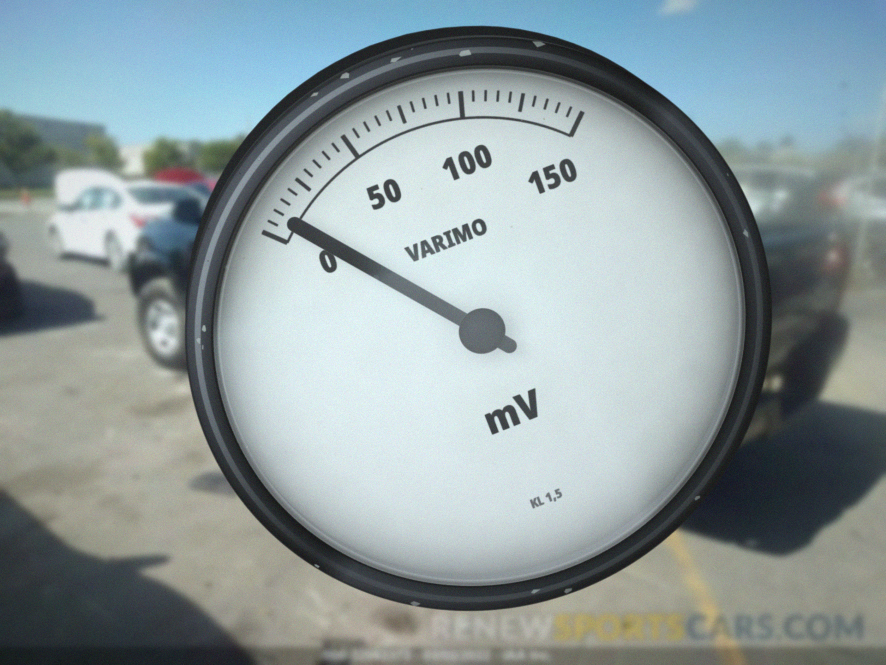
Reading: **10** mV
